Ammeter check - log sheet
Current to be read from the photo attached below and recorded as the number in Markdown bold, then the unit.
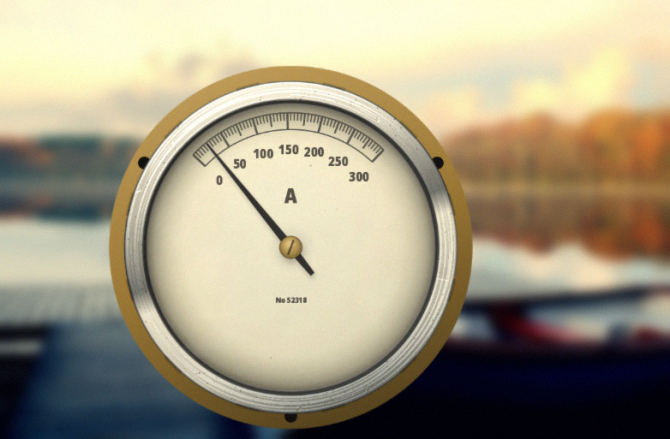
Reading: **25** A
